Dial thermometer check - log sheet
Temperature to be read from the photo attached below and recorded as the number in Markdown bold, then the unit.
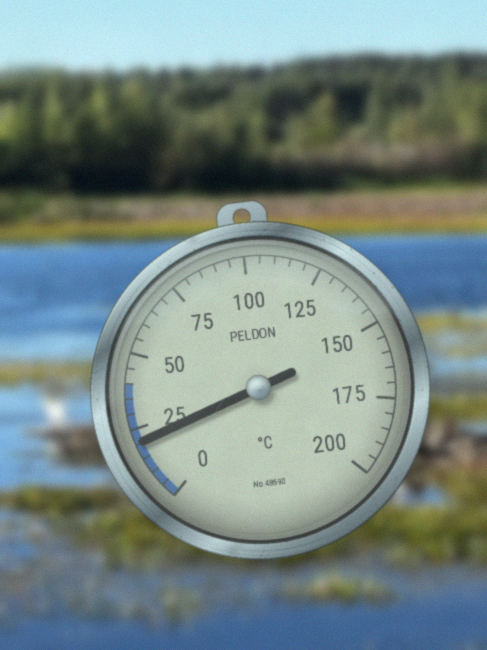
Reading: **20** °C
